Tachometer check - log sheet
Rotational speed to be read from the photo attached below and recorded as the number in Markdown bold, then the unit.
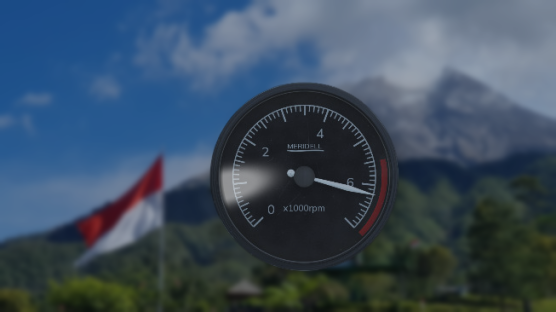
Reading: **6200** rpm
